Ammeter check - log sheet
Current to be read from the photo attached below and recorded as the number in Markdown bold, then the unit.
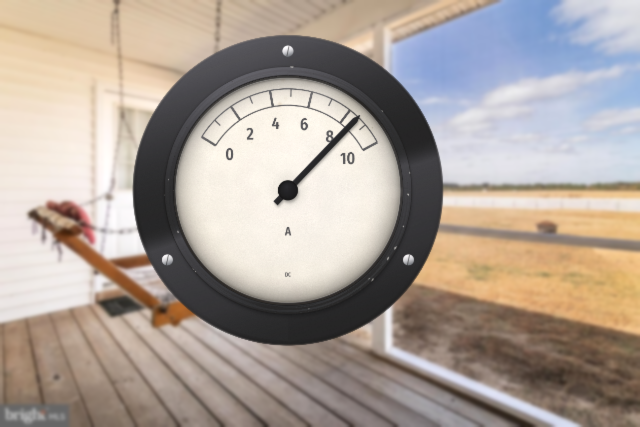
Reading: **8.5** A
